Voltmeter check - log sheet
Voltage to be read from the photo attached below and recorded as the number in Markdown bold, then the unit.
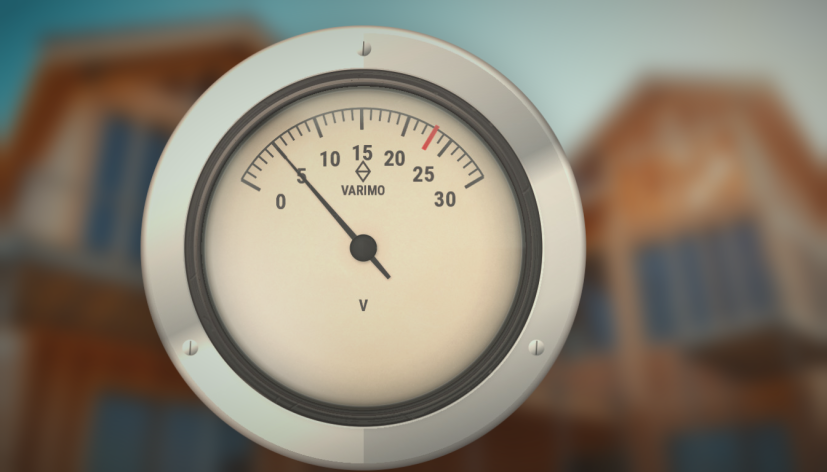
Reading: **5** V
